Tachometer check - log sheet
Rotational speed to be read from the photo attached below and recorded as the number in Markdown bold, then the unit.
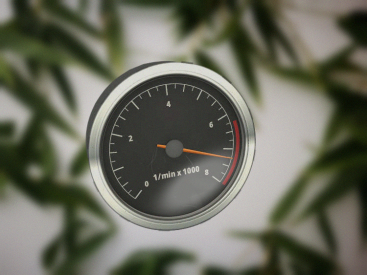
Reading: **7250** rpm
